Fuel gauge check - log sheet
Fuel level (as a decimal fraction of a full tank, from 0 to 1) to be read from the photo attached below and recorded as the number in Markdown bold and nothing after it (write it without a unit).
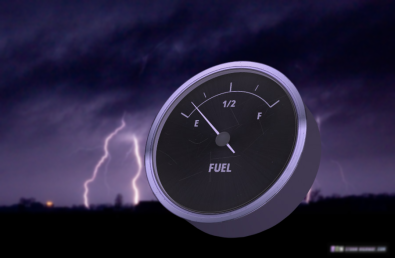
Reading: **0.125**
